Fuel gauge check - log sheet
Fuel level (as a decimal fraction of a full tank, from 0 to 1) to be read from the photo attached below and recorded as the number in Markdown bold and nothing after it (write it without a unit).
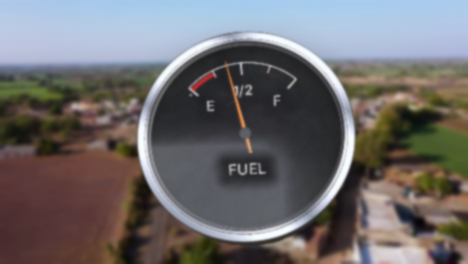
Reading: **0.375**
